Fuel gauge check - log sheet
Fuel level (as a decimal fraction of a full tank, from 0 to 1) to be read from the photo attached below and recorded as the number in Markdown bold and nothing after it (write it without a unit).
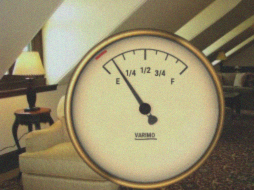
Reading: **0.125**
